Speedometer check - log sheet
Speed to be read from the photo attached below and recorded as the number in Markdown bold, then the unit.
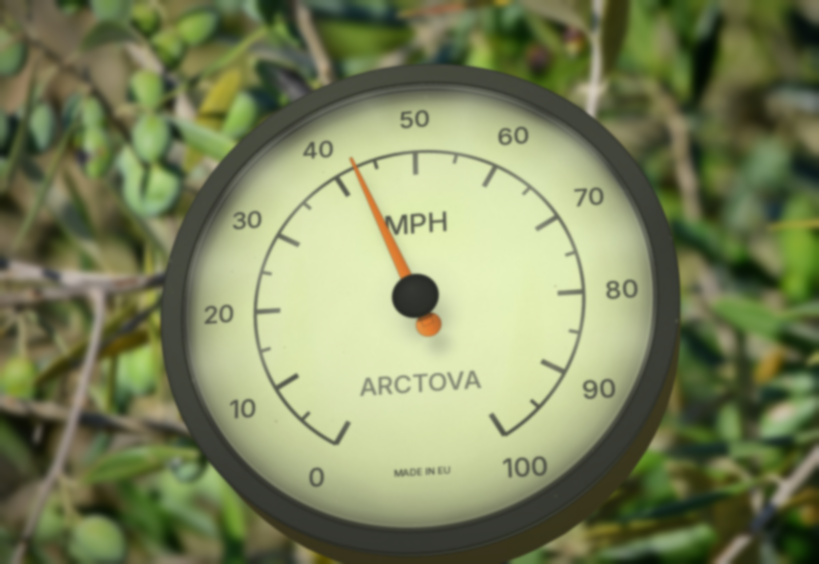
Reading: **42.5** mph
